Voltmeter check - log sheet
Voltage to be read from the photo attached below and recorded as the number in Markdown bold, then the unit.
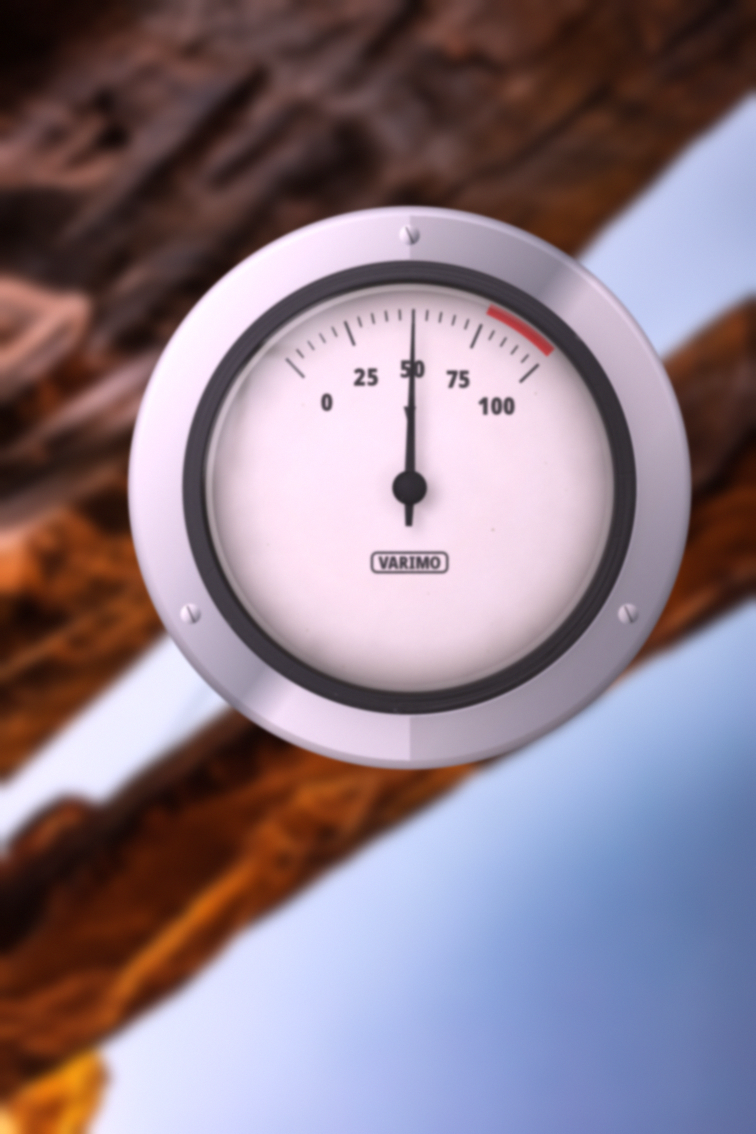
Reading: **50** V
